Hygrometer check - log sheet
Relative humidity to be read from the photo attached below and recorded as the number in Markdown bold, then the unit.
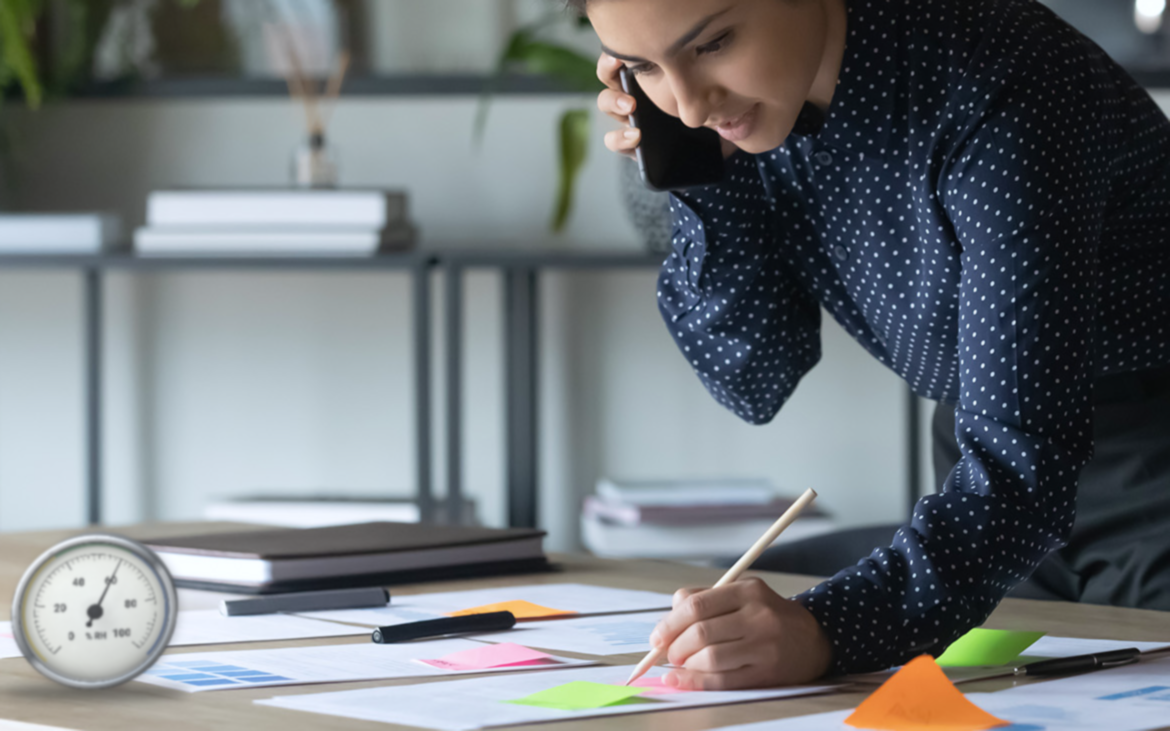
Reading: **60** %
